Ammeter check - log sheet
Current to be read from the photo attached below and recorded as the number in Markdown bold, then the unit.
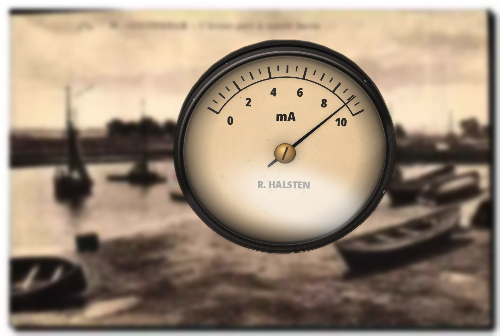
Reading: **9** mA
